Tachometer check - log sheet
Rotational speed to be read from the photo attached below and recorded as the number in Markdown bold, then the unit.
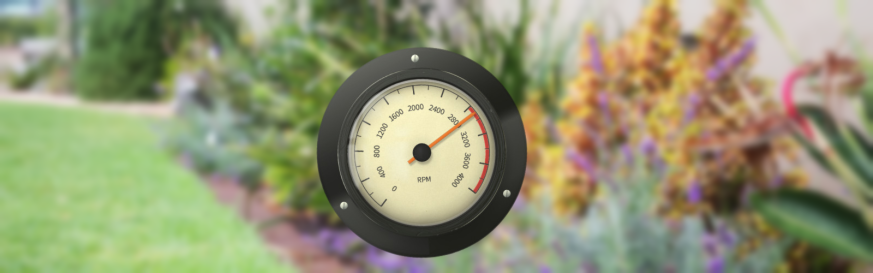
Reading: **2900** rpm
